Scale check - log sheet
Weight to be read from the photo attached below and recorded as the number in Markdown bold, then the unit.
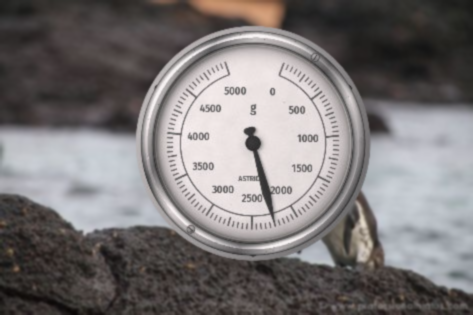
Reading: **2250** g
